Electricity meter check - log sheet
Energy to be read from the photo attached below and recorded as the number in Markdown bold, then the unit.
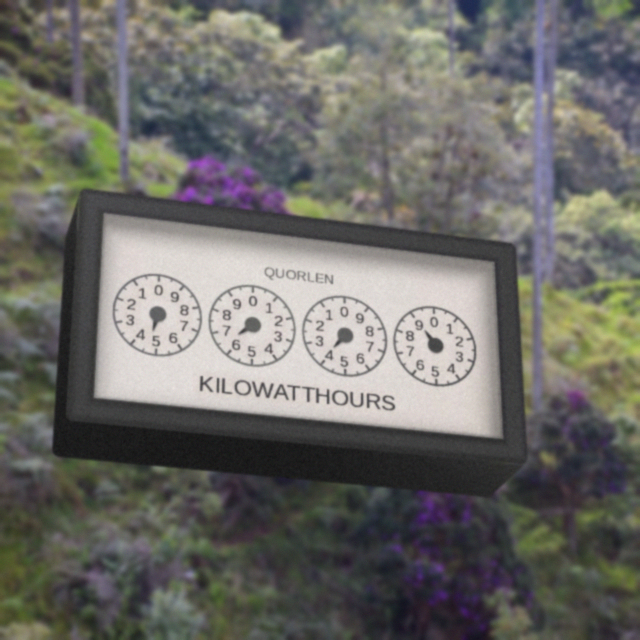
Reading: **4639** kWh
